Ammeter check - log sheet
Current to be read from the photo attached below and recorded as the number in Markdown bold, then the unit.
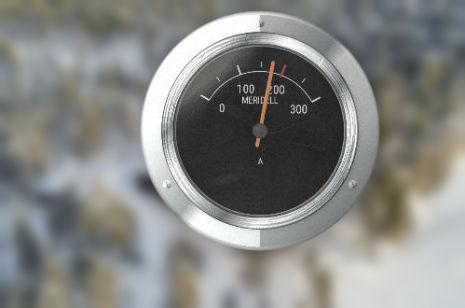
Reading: **175** A
